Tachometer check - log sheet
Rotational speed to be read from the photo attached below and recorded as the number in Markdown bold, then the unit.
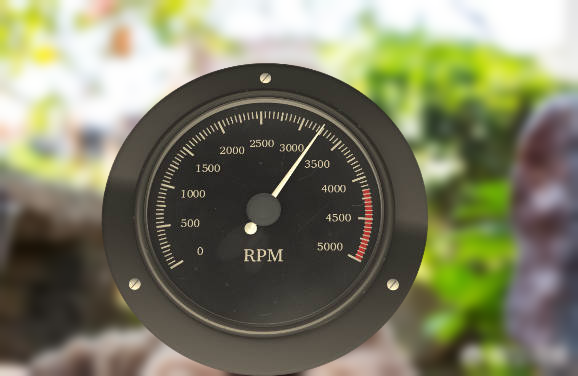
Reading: **3250** rpm
